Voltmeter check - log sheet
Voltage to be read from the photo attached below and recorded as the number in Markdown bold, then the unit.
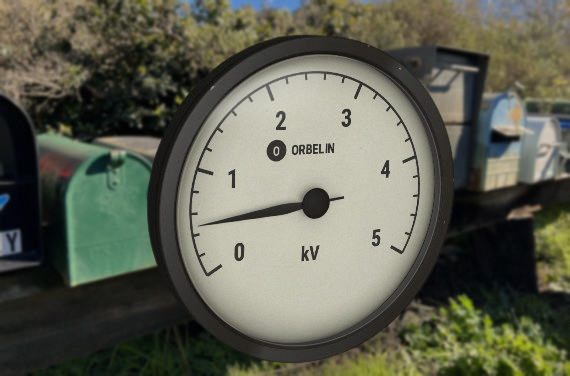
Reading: **0.5** kV
